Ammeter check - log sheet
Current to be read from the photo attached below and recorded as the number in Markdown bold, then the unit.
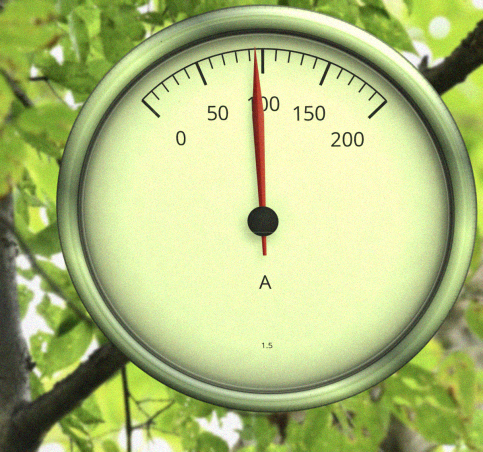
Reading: **95** A
